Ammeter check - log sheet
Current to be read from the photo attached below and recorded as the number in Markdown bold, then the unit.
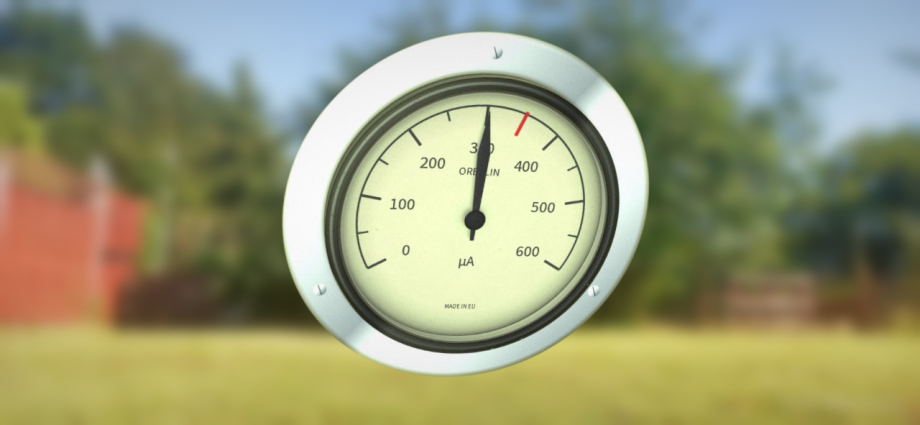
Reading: **300** µA
